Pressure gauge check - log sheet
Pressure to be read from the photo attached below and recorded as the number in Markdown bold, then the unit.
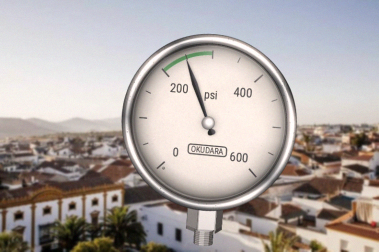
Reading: **250** psi
